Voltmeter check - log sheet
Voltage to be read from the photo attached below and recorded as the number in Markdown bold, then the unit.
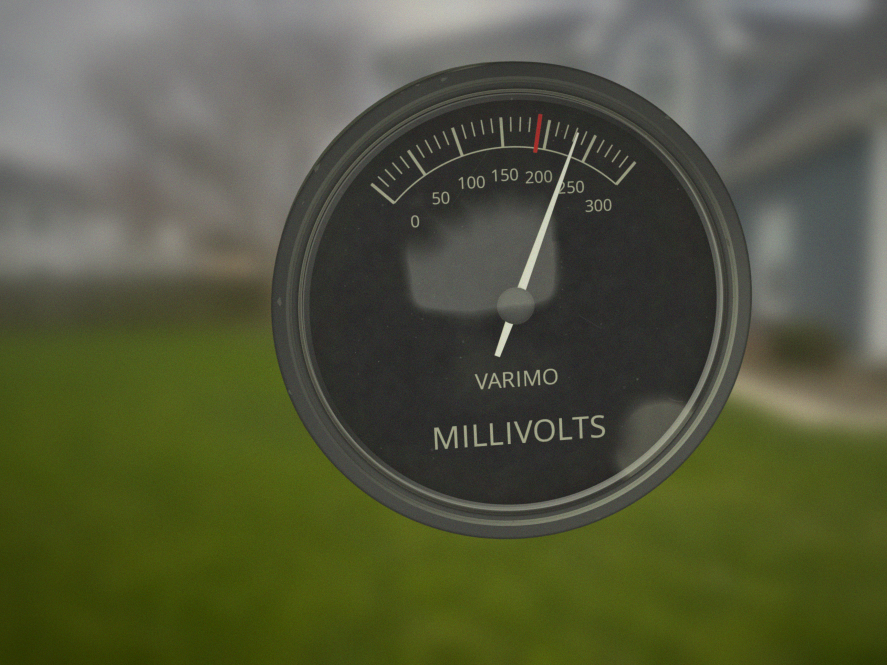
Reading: **230** mV
